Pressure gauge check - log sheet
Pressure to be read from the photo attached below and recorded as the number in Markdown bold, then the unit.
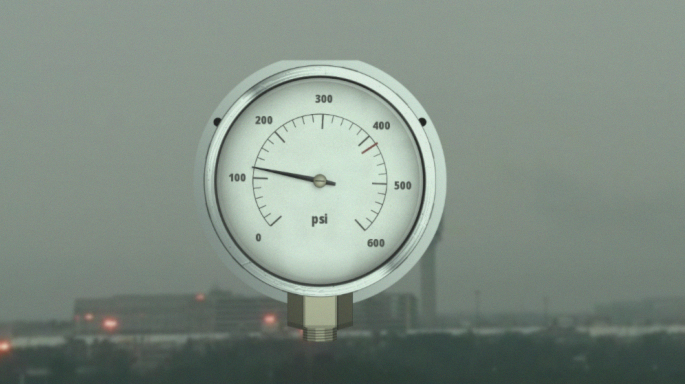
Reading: **120** psi
